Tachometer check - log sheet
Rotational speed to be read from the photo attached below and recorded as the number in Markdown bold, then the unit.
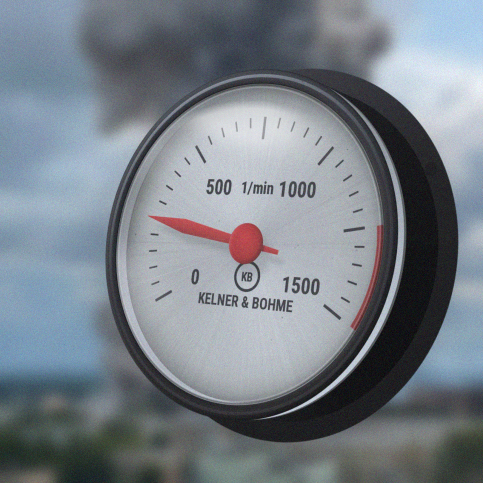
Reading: **250** rpm
